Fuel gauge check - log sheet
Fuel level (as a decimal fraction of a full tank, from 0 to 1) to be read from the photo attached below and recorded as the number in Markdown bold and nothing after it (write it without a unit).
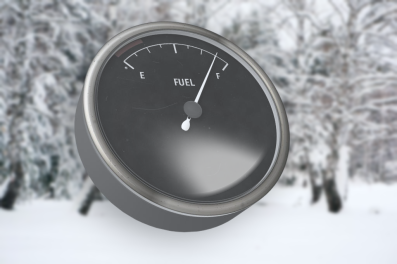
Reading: **0.875**
